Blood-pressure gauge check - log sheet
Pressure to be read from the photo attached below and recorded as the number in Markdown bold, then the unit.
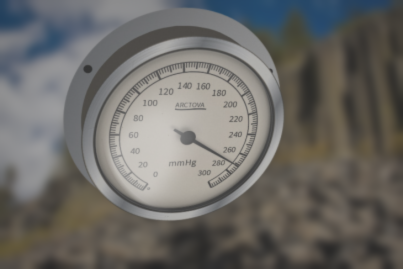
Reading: **270** mmHg
